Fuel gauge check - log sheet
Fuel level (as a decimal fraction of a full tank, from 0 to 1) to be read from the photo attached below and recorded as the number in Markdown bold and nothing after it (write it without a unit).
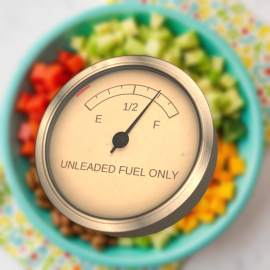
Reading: **0.75**
